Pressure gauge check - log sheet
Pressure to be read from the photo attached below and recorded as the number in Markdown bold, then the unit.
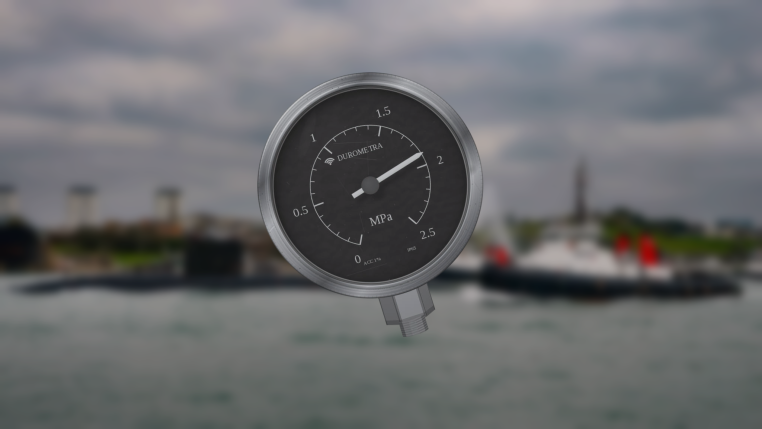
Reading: **1.9** MPa
